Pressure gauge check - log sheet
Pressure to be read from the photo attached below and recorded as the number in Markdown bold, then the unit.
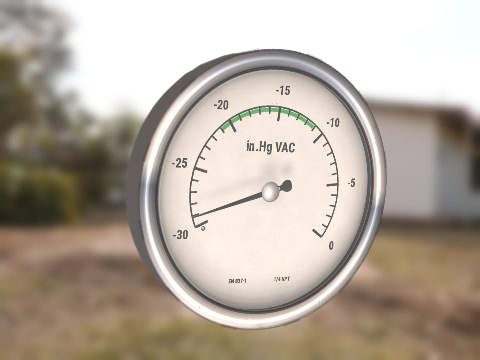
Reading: **-29** inHg
